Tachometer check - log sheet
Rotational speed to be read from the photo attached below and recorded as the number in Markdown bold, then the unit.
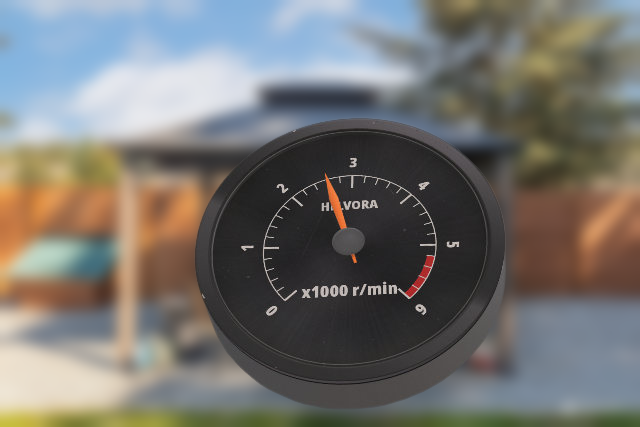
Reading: **2600** rpm
